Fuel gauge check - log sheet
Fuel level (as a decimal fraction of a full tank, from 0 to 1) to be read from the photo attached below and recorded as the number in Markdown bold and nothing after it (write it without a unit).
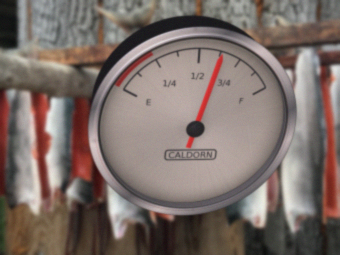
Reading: **0.625**
